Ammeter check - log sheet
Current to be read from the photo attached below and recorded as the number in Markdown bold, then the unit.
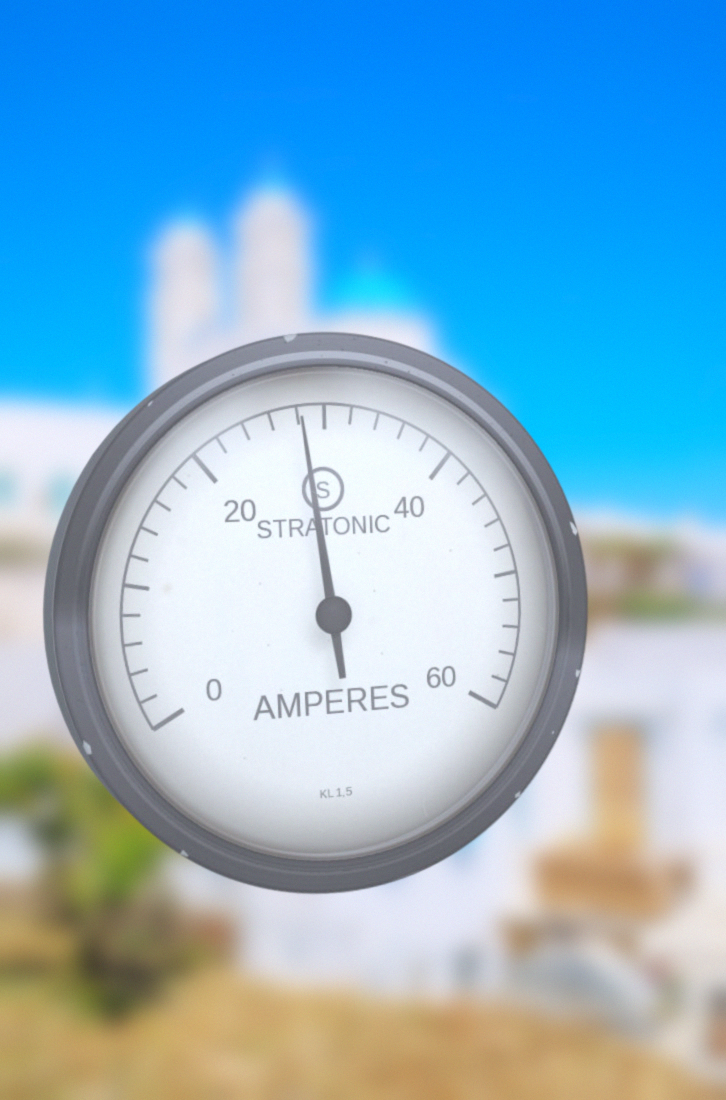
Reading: **28** A
